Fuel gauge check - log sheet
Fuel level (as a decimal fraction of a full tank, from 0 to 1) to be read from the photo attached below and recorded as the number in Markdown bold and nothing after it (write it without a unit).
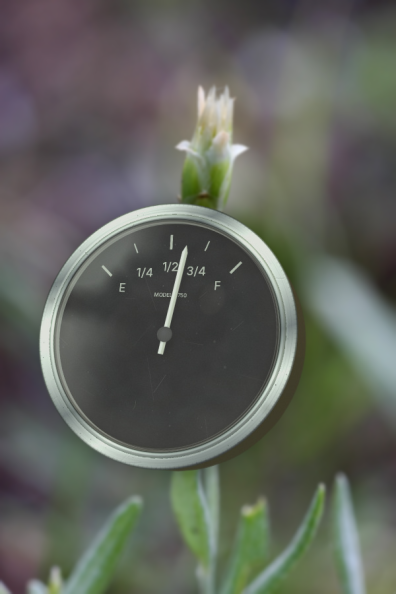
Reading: **0.625**
